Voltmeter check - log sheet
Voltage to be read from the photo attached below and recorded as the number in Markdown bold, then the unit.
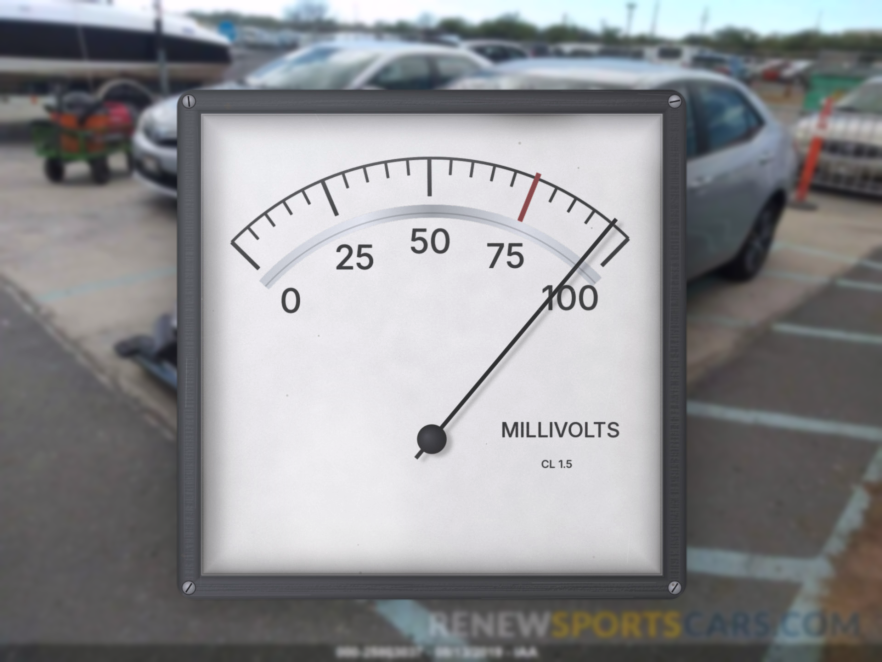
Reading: **95** mV
